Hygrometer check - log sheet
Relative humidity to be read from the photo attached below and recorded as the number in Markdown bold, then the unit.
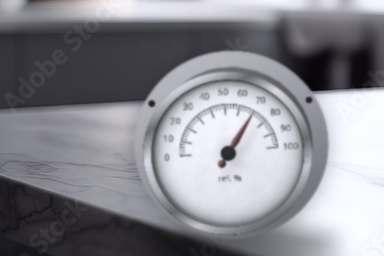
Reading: **70** %
